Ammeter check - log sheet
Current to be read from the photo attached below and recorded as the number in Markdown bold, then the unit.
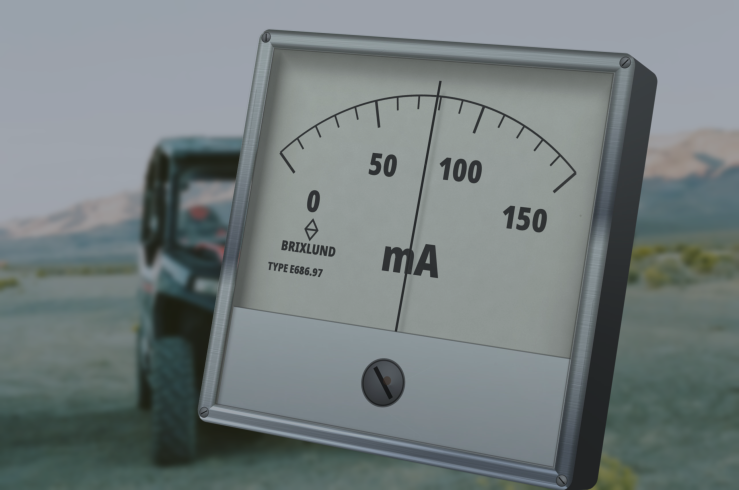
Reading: **80** mA
